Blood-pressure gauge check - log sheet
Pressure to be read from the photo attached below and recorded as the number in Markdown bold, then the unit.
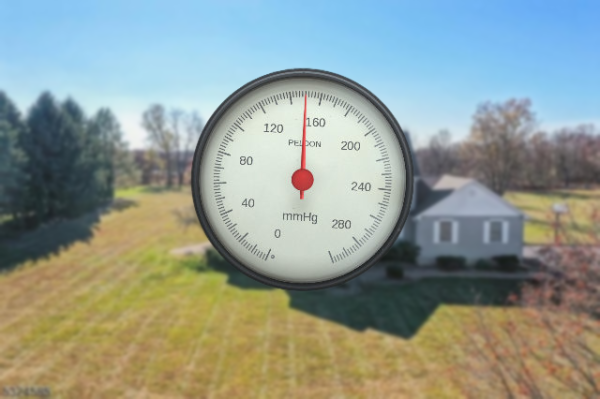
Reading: **150** mmHg
